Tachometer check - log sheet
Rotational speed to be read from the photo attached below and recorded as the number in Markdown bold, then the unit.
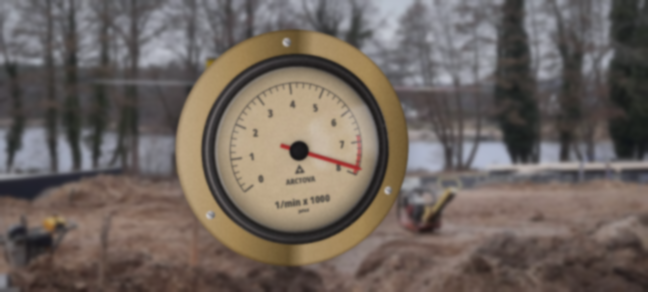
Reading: **7800** rpm
